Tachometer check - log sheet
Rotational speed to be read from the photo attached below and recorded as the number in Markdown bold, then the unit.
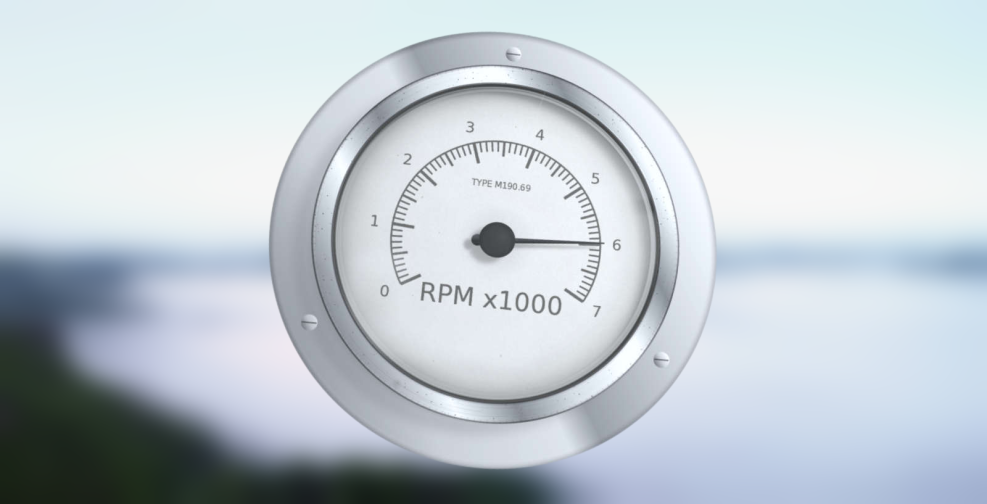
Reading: **6000** rpm
